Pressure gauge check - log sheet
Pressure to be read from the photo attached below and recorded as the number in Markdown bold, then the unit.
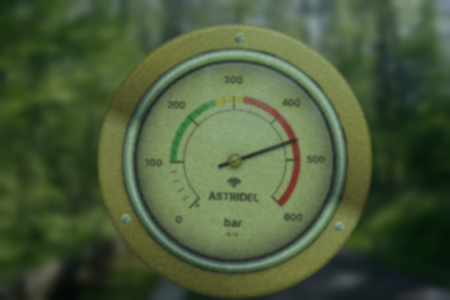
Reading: **460** bar
